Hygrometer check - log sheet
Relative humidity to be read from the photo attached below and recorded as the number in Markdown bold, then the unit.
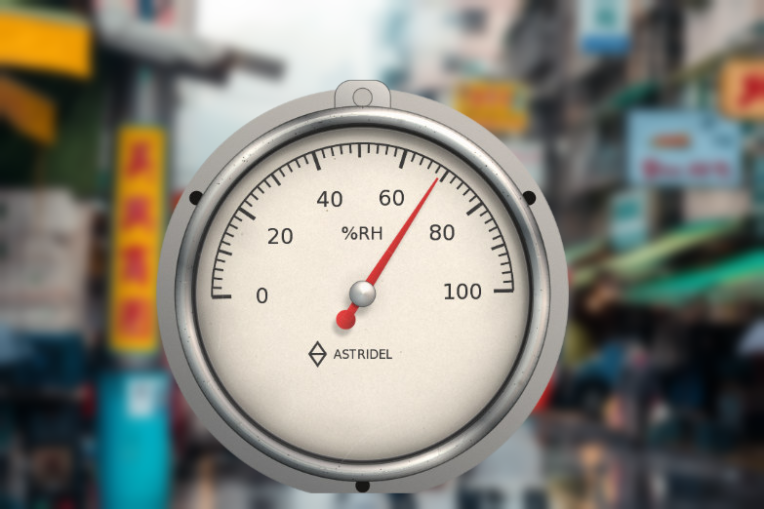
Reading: **69** %
